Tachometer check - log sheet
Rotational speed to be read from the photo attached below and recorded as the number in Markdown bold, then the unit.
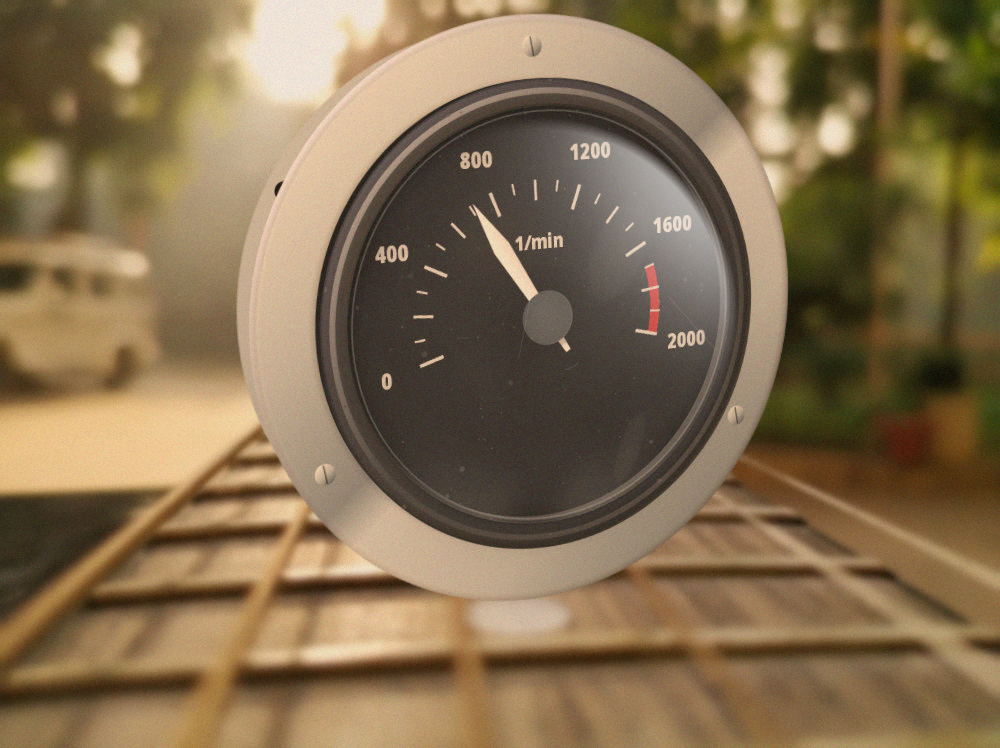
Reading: **700** rpm
